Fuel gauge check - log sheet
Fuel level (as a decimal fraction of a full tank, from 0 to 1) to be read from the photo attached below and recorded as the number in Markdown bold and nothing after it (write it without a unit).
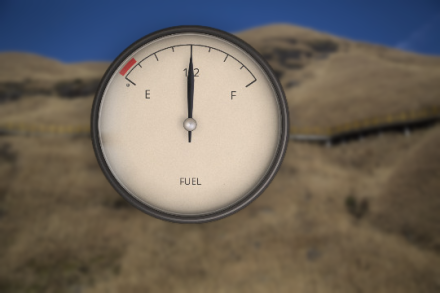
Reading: **0.5**
